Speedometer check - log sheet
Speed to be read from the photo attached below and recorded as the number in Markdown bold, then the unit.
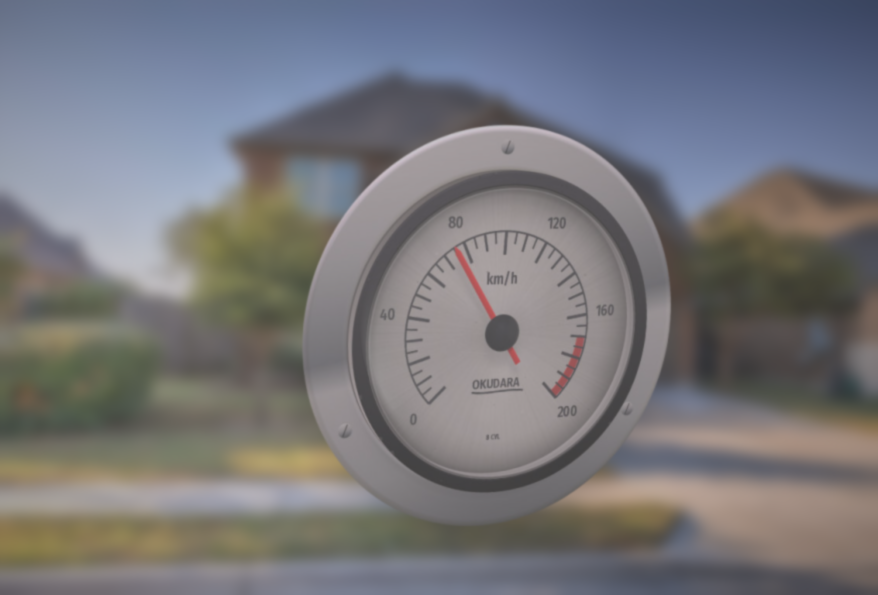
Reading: **75** km/h
